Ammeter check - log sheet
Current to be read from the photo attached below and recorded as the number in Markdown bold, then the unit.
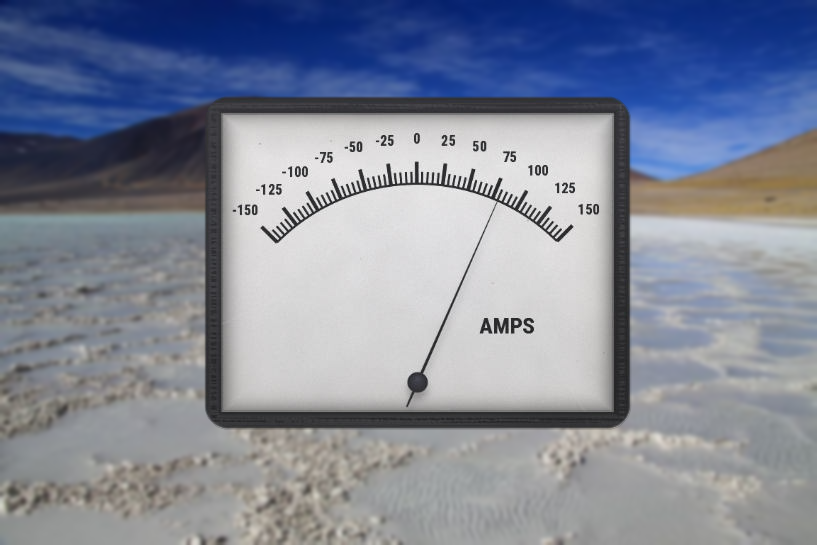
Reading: **80** A
